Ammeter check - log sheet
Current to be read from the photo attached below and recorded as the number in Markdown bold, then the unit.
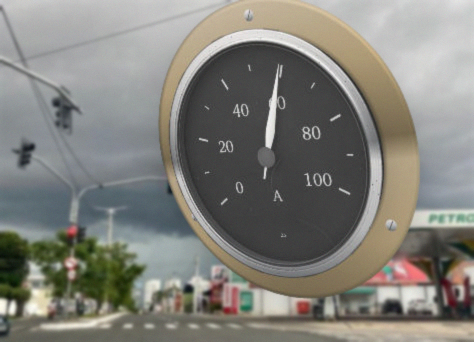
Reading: **60** A
